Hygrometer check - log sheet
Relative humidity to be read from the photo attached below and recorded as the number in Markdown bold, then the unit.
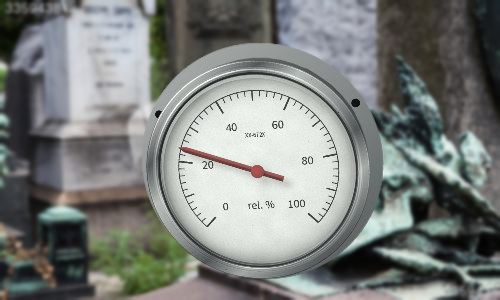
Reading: **24** %
